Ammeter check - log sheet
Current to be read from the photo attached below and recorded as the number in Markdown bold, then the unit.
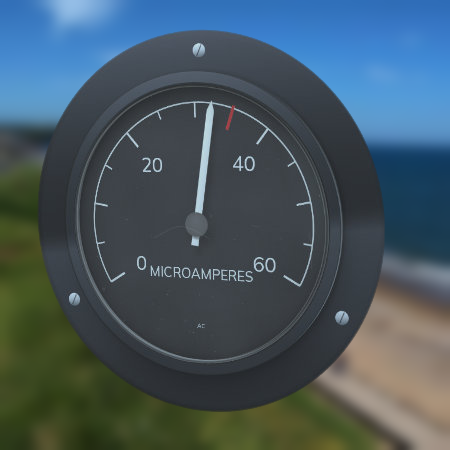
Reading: **32.5** µA
